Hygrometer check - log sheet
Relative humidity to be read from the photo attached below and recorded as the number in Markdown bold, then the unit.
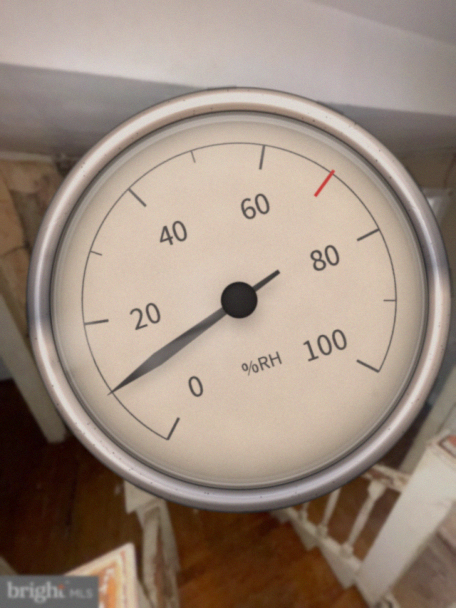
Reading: **10** %
